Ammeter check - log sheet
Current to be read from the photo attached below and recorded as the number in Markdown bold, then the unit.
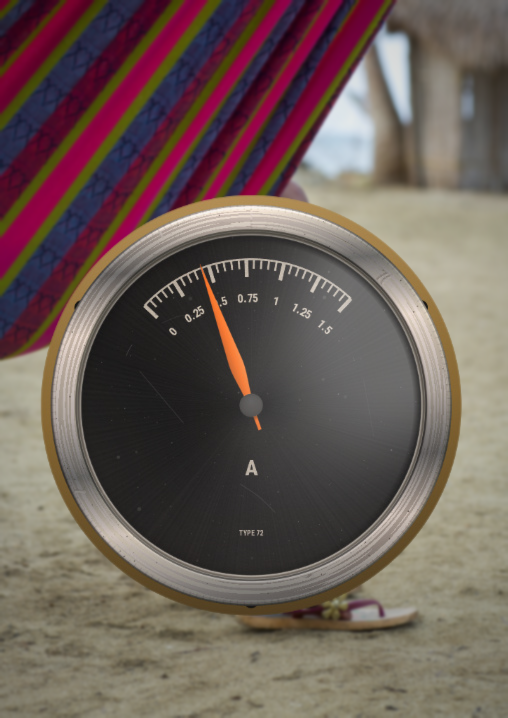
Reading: **0.45** A
